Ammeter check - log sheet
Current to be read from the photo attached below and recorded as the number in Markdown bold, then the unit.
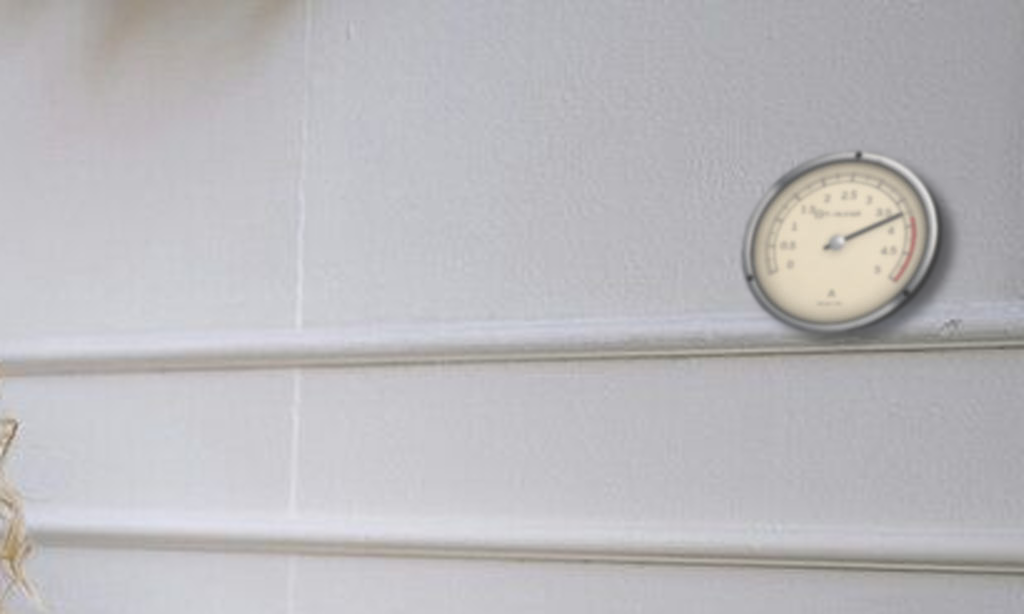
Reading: **3.75** A
